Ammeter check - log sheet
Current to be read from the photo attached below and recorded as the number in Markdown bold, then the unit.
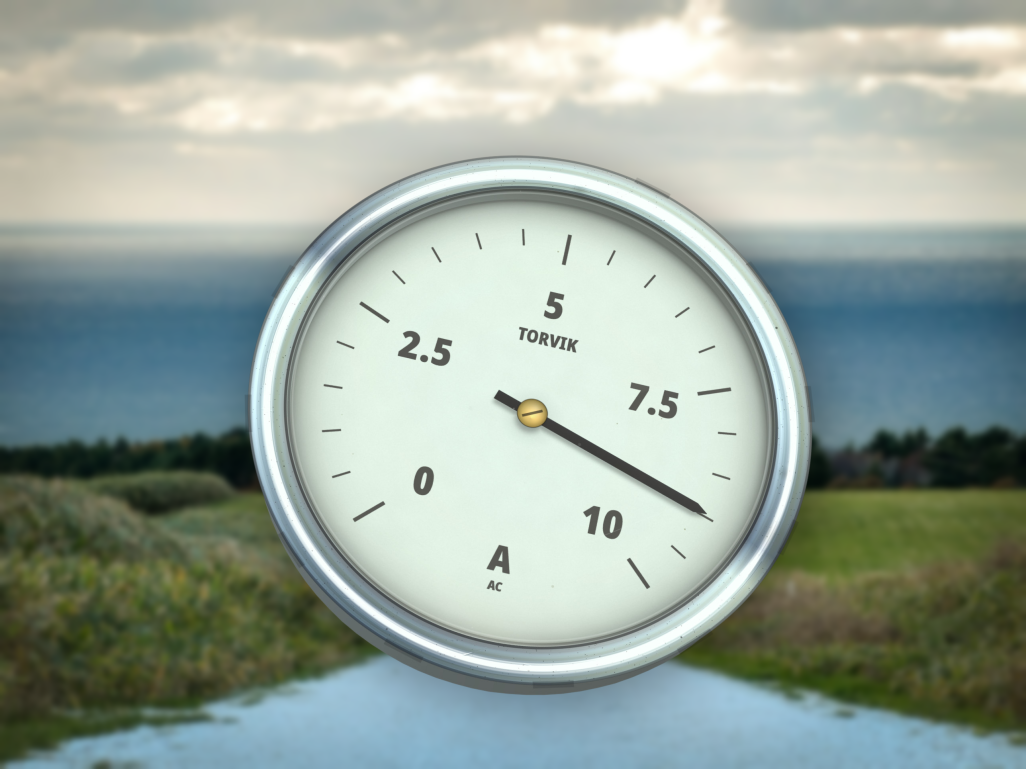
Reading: **9** A
